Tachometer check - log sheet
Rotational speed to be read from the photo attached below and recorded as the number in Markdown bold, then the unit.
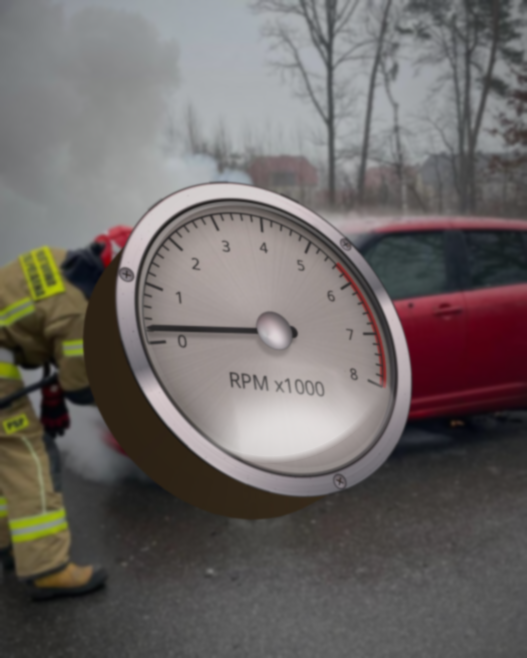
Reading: **200** rpm
